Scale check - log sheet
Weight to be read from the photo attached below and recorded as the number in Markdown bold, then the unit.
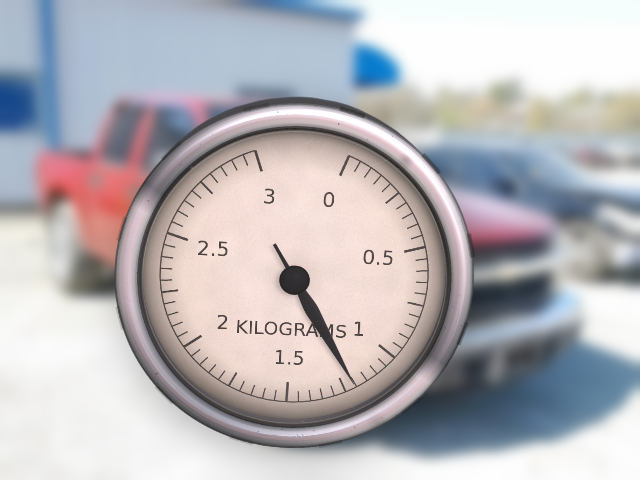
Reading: **1.2** kg
